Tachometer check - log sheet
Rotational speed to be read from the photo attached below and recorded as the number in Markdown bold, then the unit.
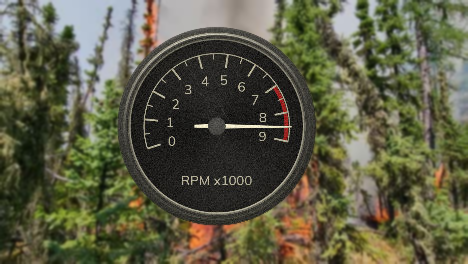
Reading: **8500** rpm
